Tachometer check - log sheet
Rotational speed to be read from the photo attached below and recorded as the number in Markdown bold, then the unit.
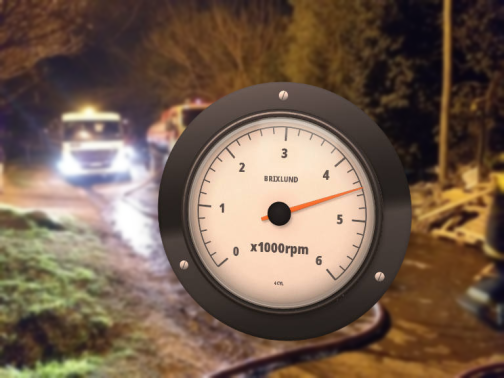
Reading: **4500** rpm
